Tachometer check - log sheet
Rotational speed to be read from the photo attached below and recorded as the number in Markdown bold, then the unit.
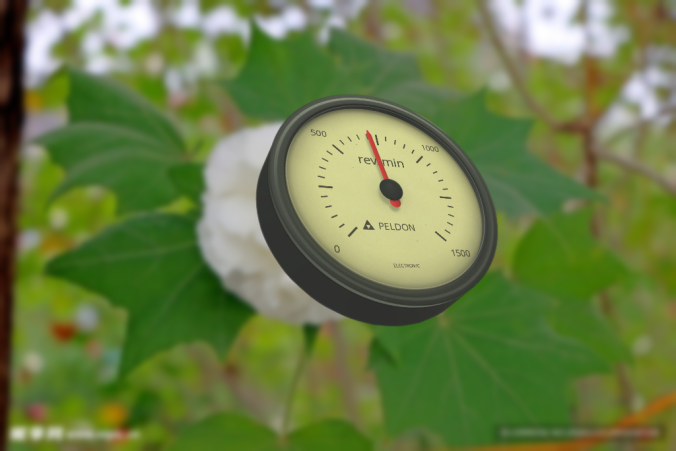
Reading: **700** rpm
